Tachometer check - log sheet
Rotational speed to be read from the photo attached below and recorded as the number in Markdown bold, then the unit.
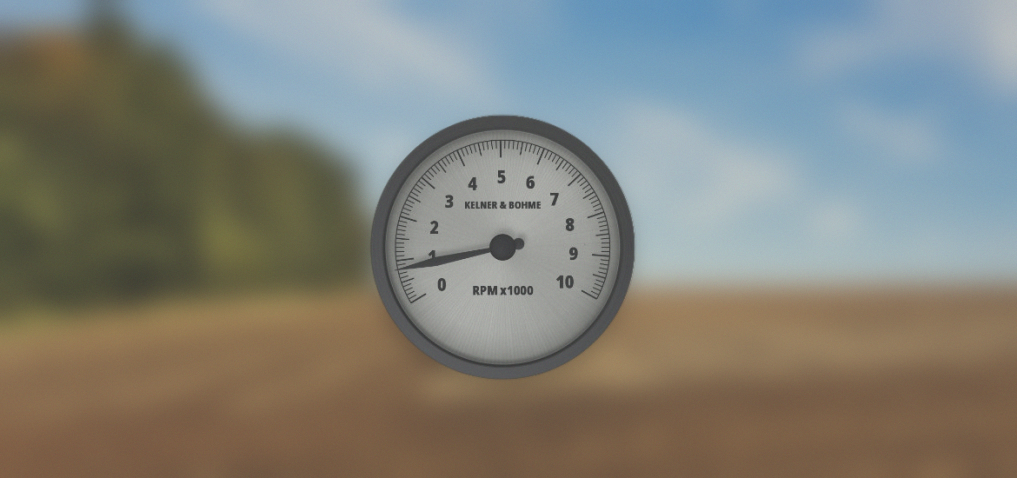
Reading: **800** rpm
